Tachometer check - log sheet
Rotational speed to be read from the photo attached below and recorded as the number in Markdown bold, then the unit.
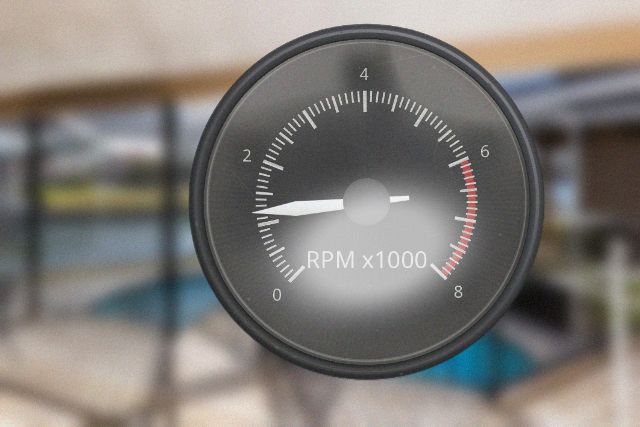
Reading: **1200** rpm
